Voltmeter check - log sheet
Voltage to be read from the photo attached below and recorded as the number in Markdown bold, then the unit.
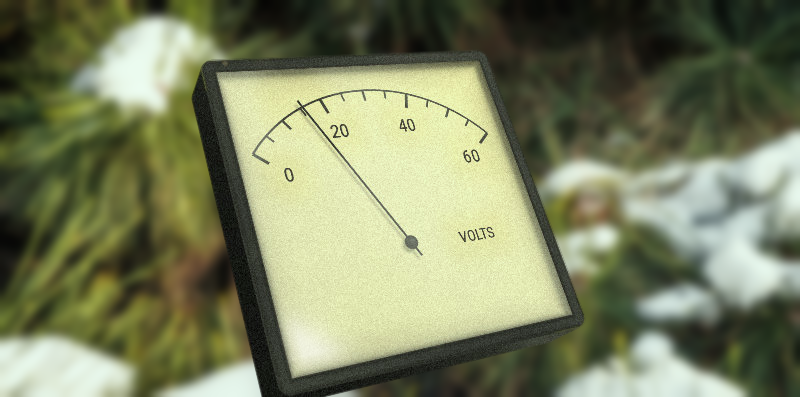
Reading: **15** V
